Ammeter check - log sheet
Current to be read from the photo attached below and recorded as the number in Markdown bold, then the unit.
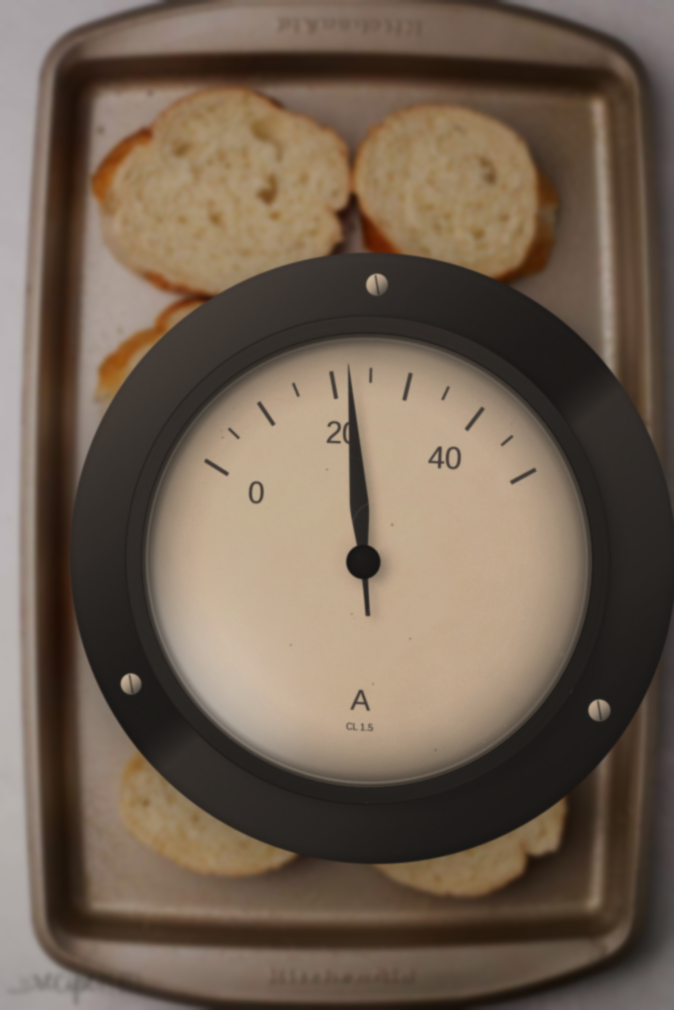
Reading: **22.5** A
